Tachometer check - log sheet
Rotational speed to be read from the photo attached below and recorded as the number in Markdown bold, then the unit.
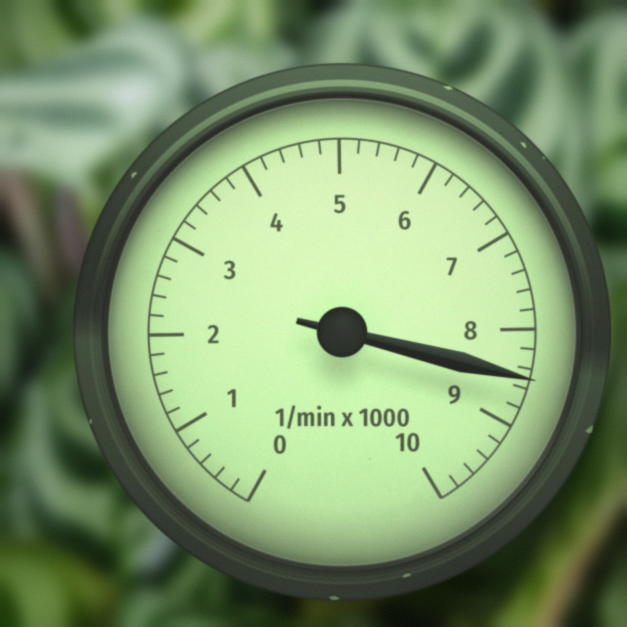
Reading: **8500** rpm
